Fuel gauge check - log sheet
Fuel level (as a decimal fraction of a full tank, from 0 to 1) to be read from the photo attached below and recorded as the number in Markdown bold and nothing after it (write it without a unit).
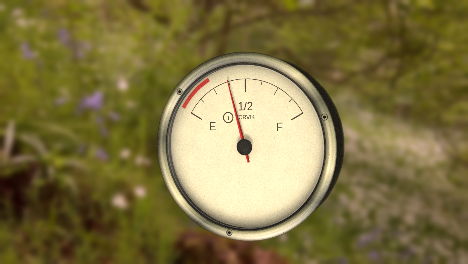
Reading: **0.375**
